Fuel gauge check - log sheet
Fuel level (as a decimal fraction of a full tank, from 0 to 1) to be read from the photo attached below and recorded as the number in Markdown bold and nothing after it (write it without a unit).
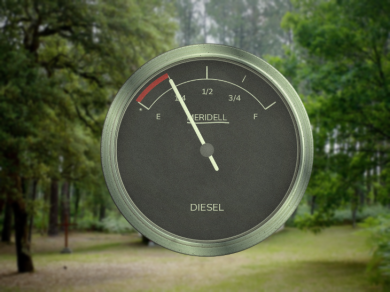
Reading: **0.25**
